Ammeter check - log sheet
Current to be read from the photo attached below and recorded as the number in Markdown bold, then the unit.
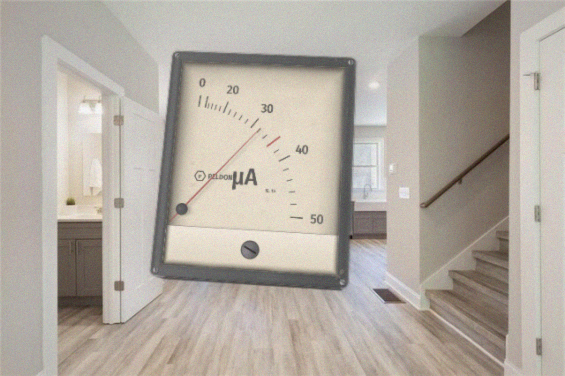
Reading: **32** µA
